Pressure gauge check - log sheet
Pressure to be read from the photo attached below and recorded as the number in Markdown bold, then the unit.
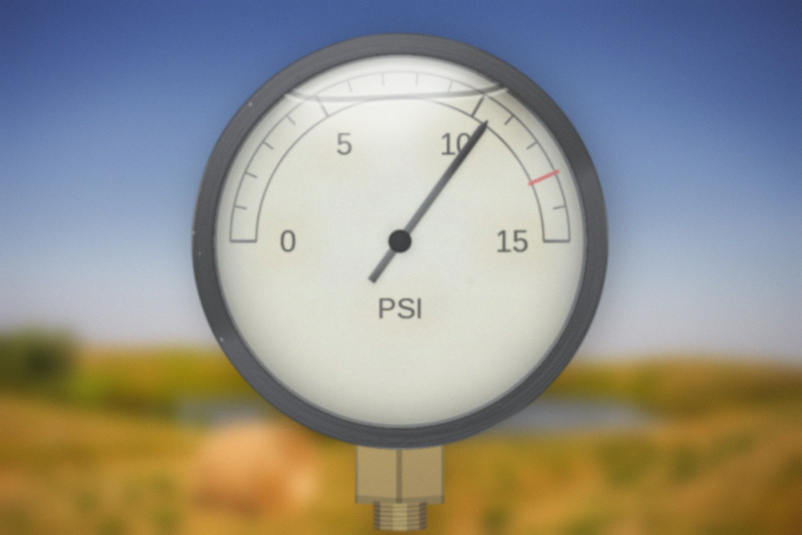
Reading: **10.5** psi
